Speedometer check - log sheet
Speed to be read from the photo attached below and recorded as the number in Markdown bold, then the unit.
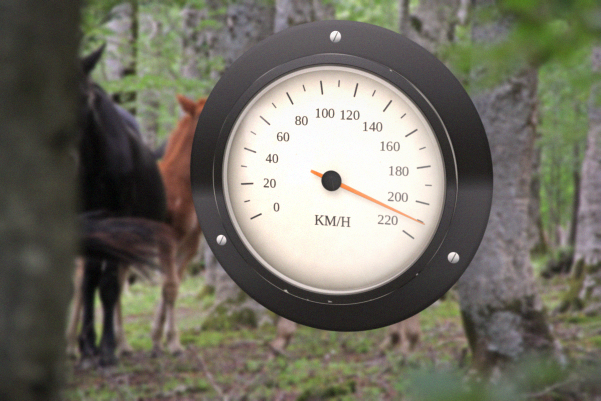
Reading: **210** km/h
